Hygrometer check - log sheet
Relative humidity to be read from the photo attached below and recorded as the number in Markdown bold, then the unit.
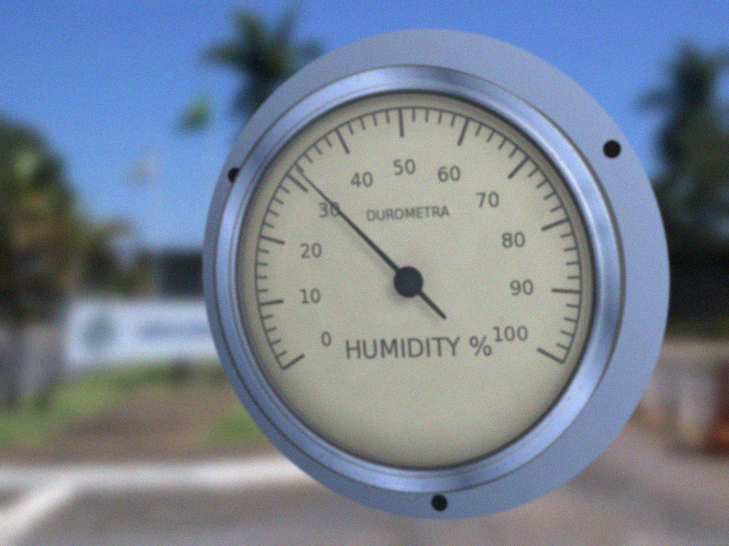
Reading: **32** %
